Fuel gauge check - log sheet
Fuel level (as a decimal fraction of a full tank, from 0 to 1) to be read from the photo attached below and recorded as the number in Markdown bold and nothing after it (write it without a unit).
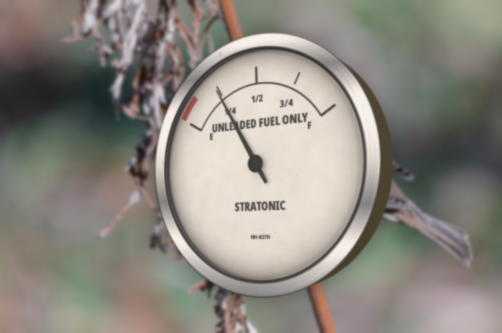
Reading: **0.25**
